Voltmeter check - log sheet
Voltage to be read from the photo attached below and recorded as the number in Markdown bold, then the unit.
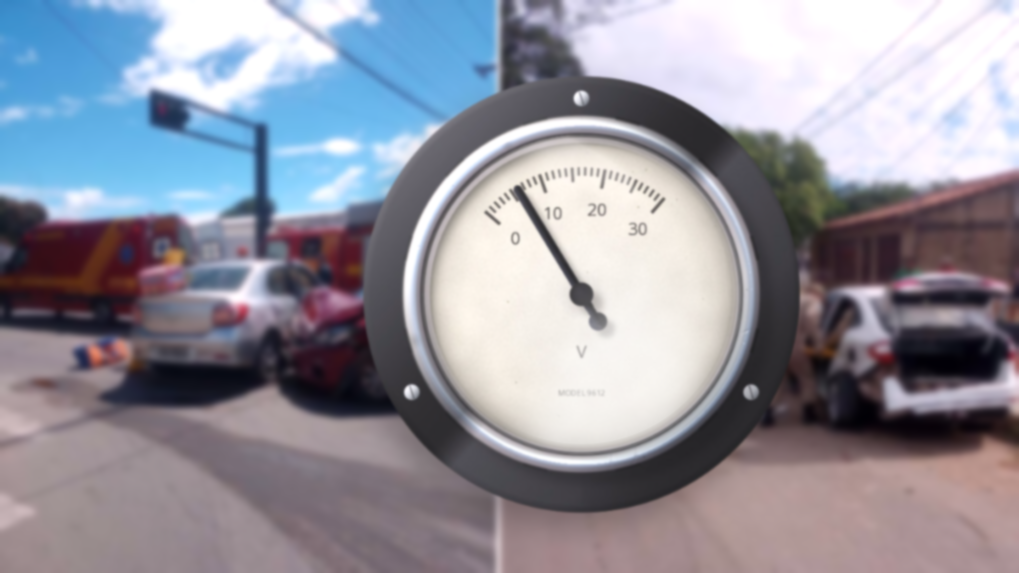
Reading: **6** V
